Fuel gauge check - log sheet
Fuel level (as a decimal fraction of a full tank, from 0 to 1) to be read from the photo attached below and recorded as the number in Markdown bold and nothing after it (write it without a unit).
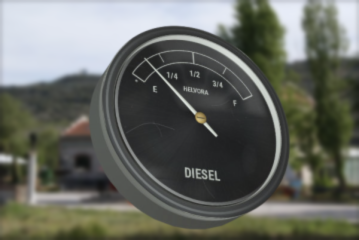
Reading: **0.125**
